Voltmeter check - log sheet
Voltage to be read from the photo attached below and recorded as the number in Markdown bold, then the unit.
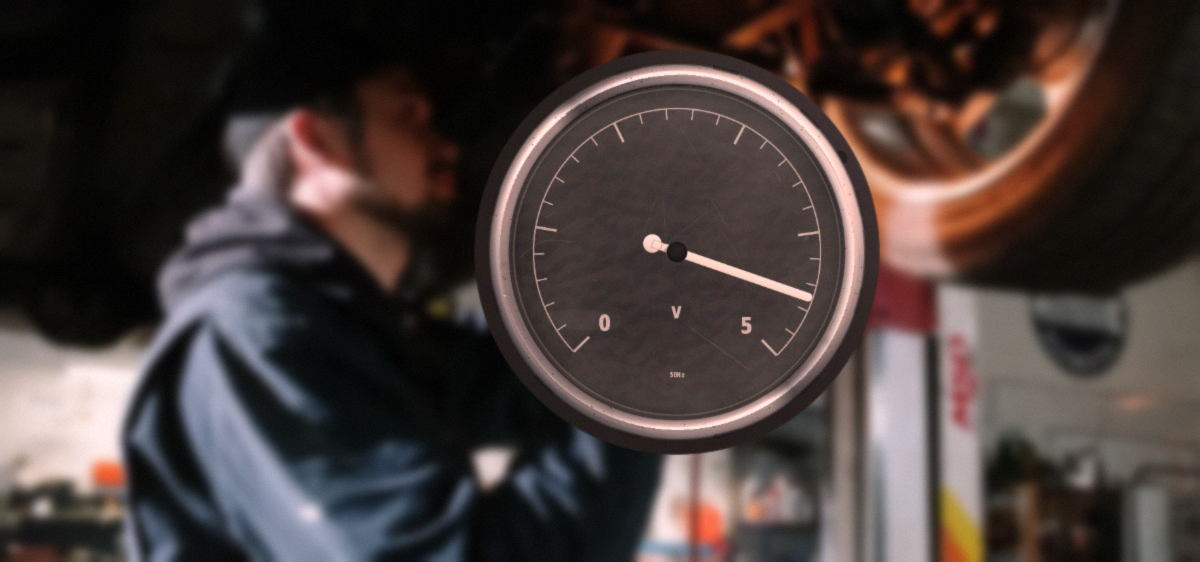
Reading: **4.5** V
